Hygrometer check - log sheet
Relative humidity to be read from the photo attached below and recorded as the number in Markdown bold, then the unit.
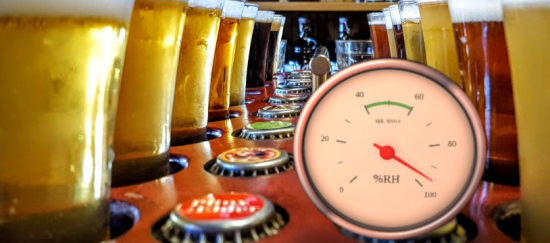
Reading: **95** %
